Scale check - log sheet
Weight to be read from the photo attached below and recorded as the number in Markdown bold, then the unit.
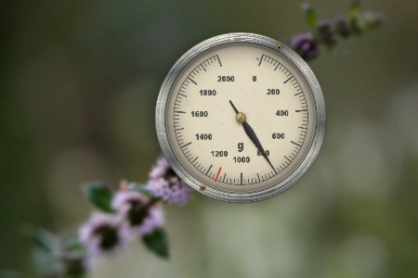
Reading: **800** g
